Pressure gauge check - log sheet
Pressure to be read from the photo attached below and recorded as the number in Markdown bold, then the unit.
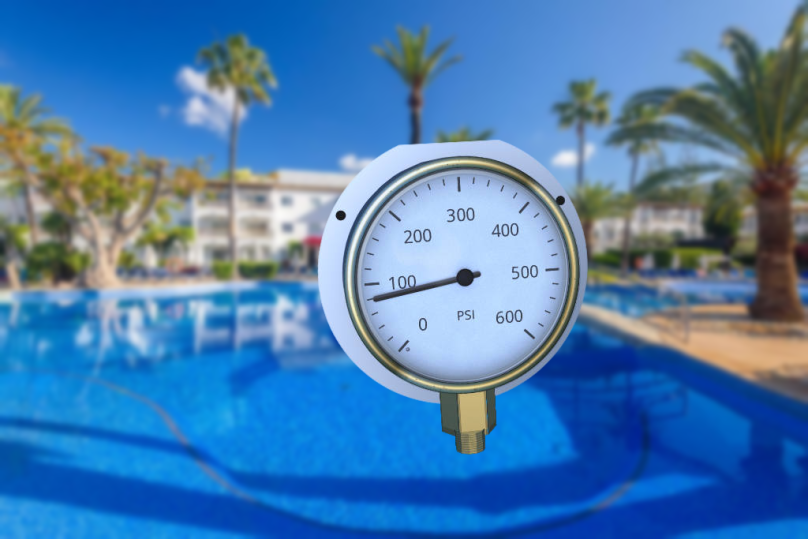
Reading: **80** psi
